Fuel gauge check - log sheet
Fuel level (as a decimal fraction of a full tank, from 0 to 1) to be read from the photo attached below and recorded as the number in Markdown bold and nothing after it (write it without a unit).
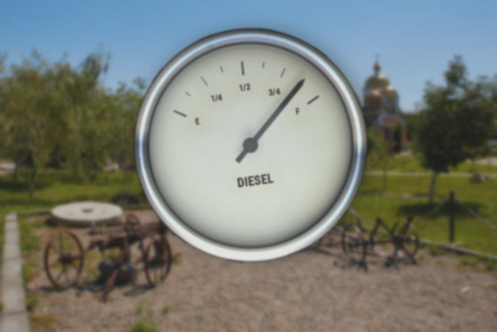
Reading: **0.875**
